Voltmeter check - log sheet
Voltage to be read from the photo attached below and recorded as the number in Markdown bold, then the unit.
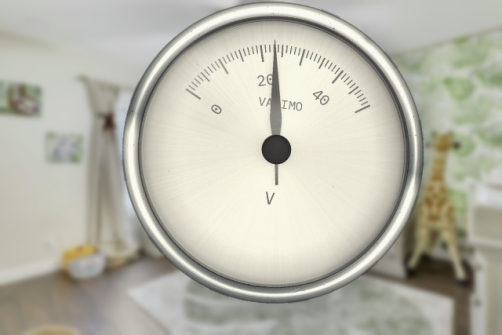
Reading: **23** V
